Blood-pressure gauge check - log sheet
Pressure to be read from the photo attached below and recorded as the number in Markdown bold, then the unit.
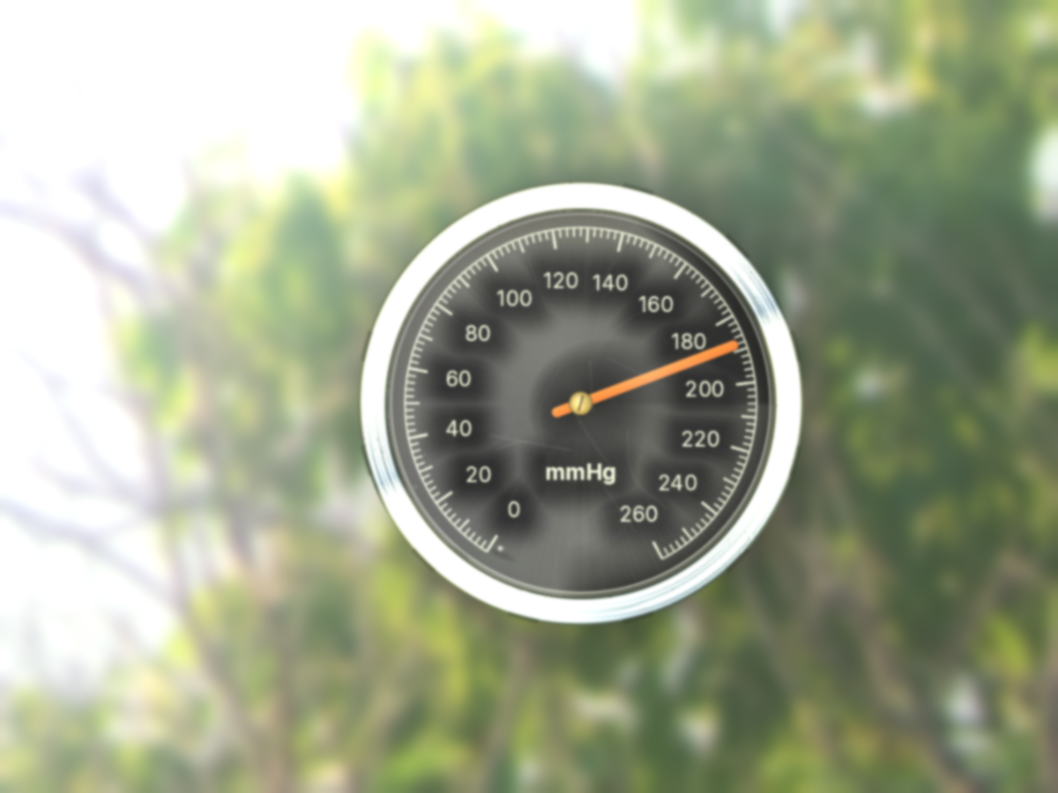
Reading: **188** mmHg
